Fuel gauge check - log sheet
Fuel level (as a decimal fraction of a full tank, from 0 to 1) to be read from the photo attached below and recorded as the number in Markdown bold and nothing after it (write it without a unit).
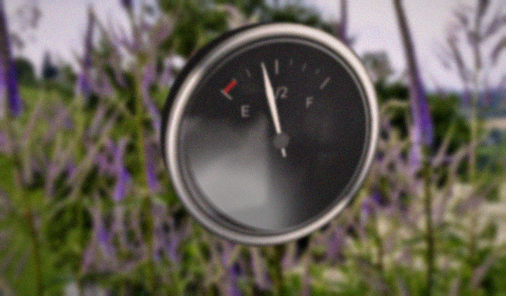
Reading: **0.375**
